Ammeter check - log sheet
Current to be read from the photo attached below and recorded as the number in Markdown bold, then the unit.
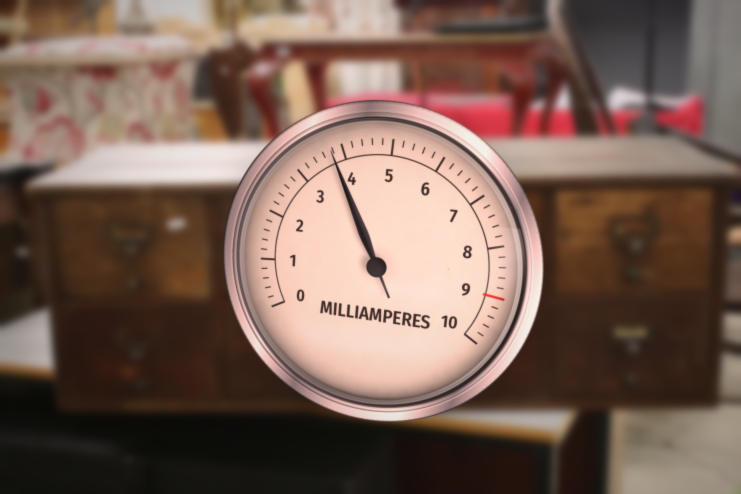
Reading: **3.8** mA
